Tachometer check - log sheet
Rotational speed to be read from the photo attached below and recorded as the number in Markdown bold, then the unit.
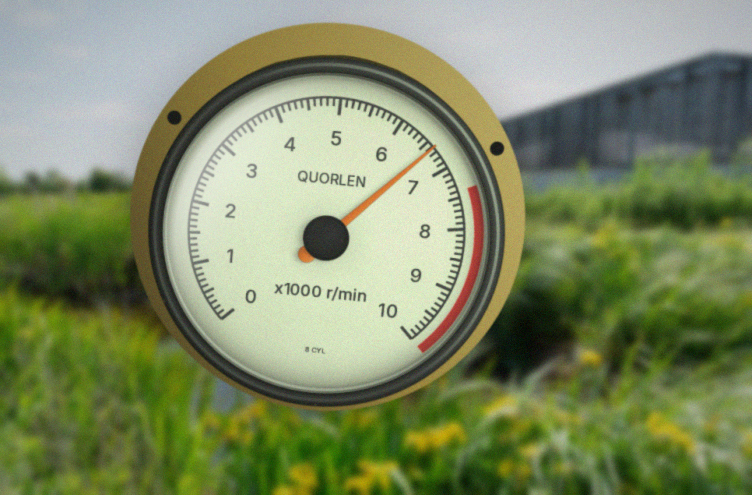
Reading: **6600** rpm
